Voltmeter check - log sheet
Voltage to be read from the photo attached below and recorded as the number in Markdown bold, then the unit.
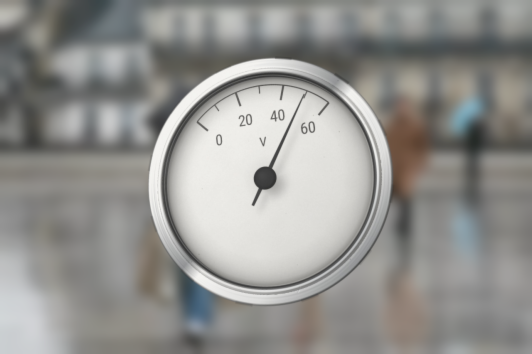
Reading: **50** V
